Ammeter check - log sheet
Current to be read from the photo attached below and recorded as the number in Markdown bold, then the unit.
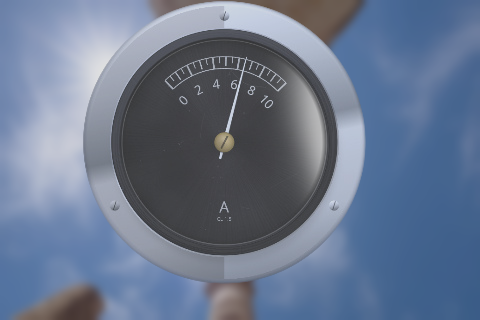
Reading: **6.5** A
